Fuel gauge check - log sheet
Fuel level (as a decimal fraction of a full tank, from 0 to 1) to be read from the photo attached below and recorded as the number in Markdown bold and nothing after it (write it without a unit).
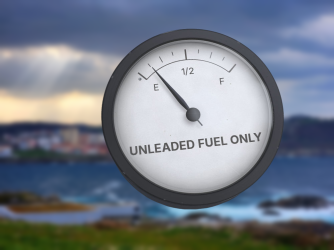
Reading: **0.125**
